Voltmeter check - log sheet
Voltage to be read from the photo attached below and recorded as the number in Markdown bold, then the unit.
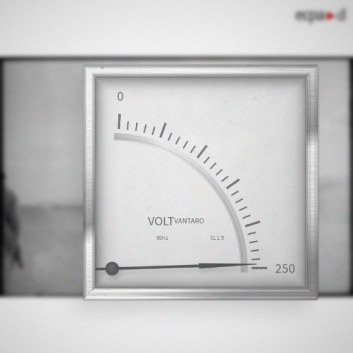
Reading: **245** V
